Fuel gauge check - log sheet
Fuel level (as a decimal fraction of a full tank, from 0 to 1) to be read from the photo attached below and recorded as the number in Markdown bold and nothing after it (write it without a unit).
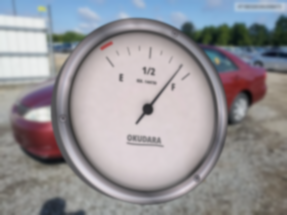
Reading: **0.875**
